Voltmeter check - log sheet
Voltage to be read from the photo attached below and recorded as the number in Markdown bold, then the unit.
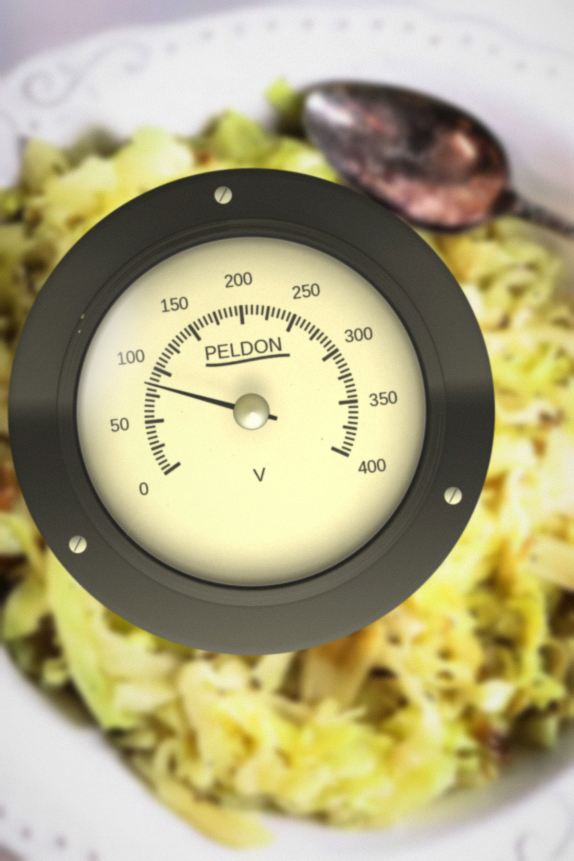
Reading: **85** V
